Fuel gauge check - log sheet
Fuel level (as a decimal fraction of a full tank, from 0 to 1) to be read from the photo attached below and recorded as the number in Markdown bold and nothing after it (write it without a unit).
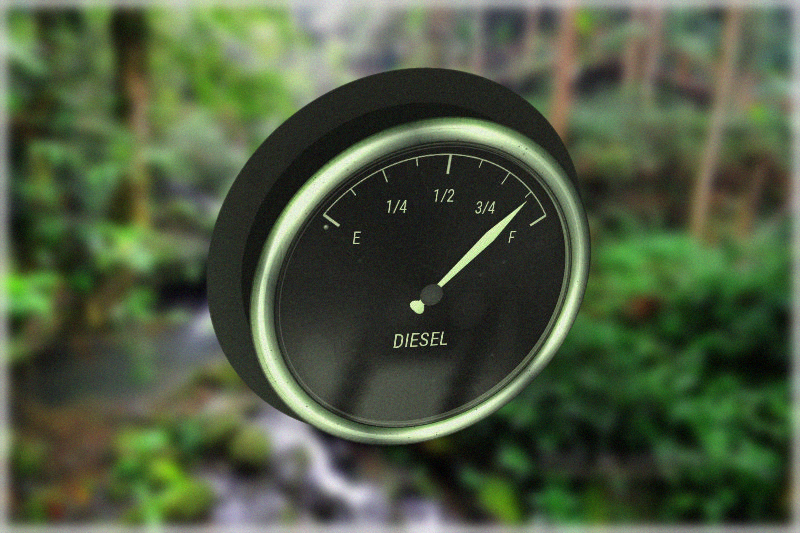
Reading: **0.875**
